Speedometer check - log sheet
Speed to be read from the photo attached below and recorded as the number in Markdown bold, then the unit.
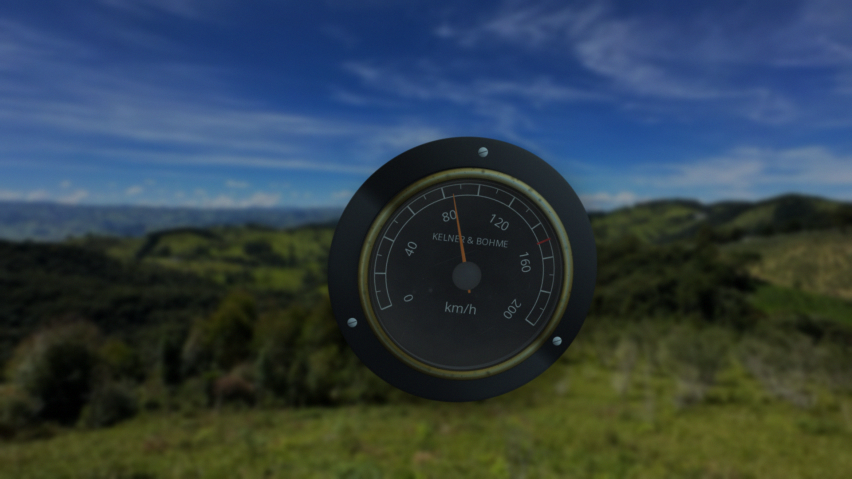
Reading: **85** km/h
